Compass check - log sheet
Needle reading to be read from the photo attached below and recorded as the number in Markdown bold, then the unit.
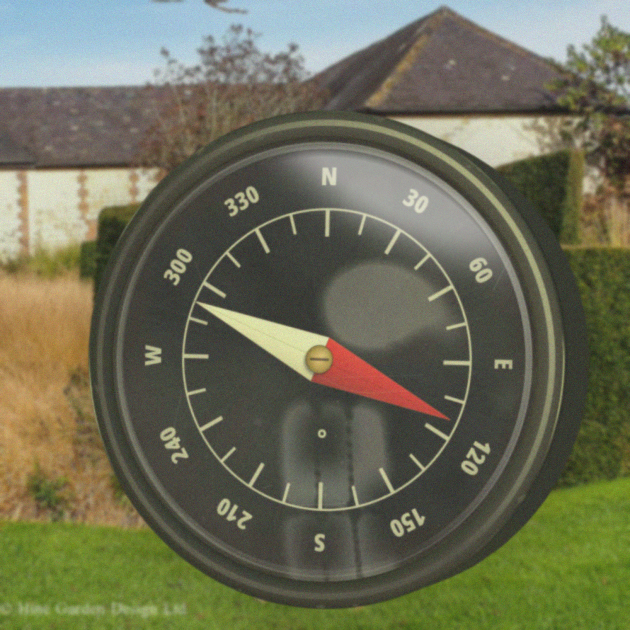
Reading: **112.5** °
